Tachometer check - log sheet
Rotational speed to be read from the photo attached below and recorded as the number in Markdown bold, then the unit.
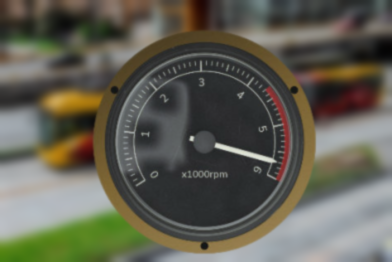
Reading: **5700** rpm
